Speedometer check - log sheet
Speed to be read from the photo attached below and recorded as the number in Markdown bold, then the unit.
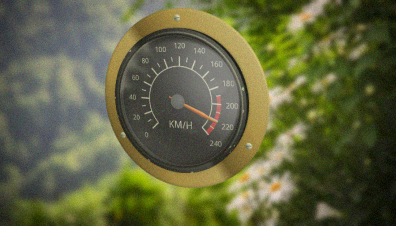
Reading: **220** km/h
